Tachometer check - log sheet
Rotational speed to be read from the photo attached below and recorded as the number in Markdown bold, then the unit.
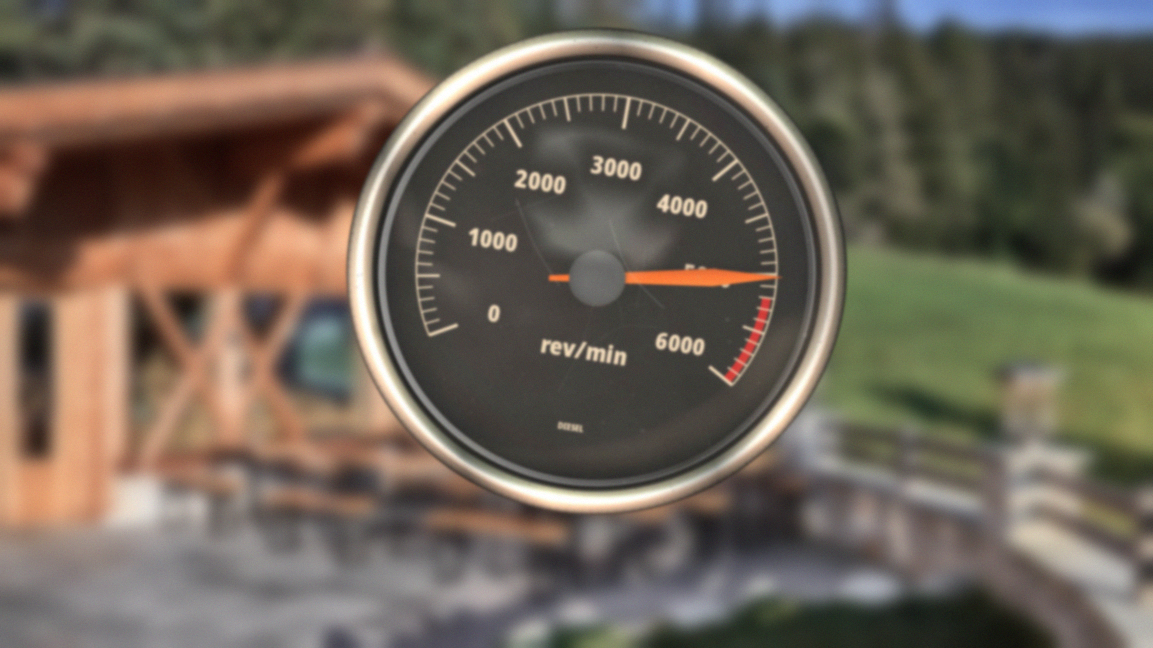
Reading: **5000** rpm
